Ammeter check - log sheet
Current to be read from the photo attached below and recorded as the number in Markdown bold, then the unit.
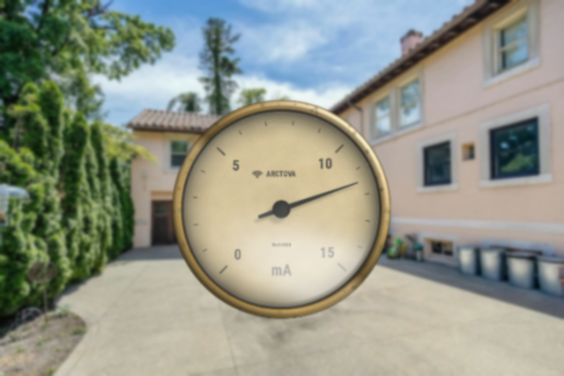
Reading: **11.5** mA
